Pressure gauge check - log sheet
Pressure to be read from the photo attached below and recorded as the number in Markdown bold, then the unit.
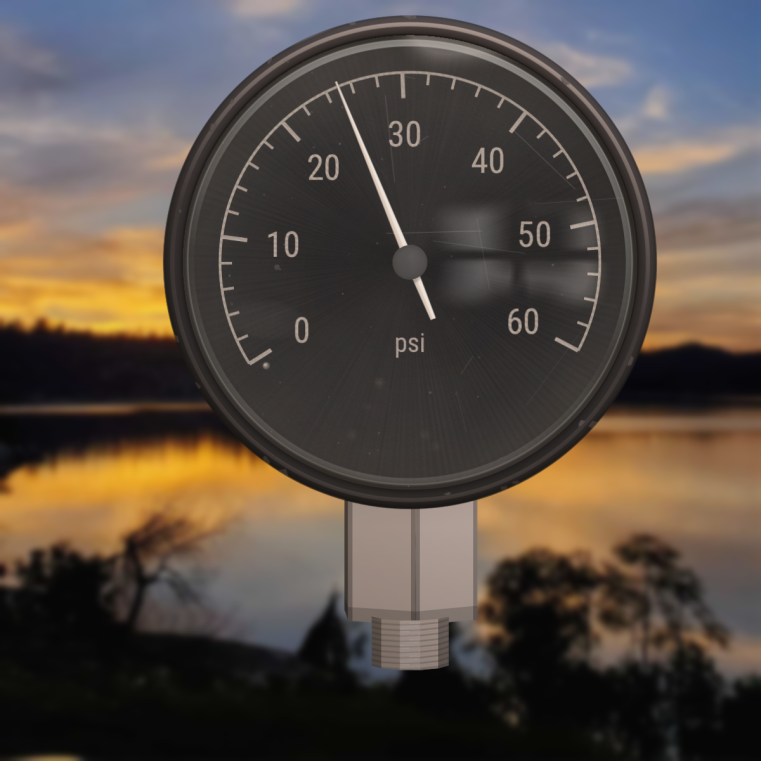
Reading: **25** psi
